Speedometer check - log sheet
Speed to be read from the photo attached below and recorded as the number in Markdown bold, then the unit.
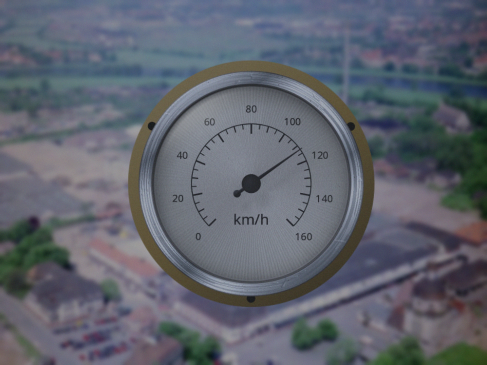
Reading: **112.5** km/h
